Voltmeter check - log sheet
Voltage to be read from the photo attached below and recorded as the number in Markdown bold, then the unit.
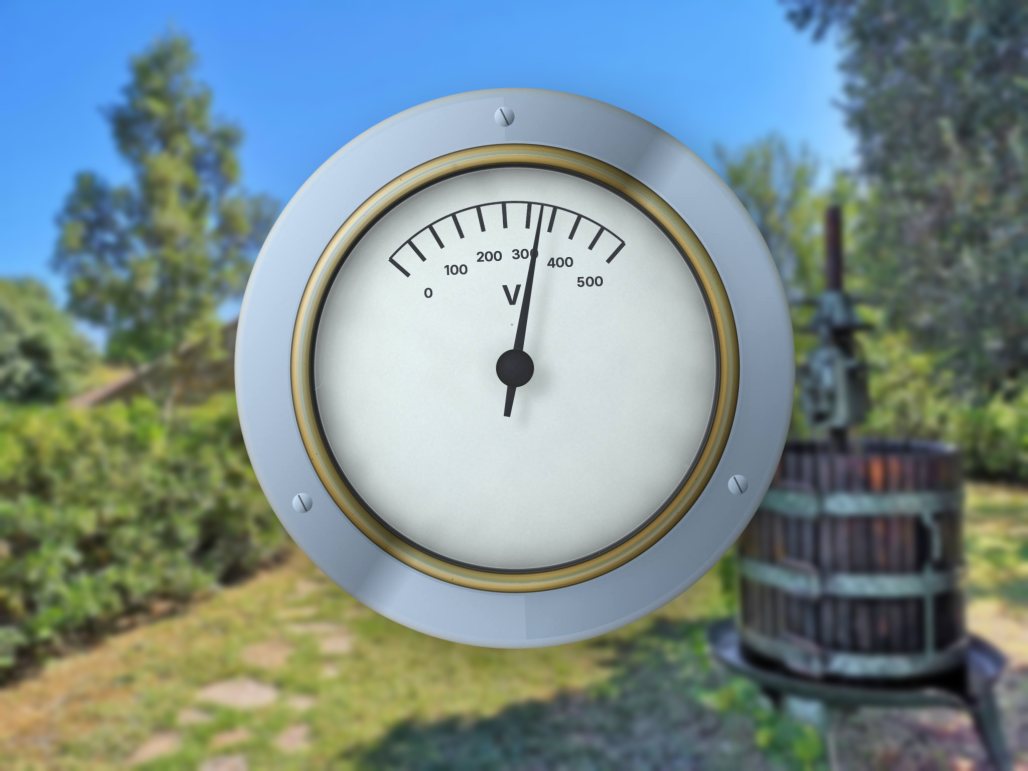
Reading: **325** V
